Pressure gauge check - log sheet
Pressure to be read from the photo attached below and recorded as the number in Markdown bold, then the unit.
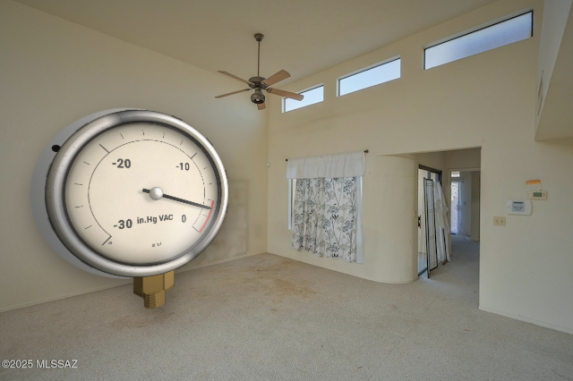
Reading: **-3** inHg
